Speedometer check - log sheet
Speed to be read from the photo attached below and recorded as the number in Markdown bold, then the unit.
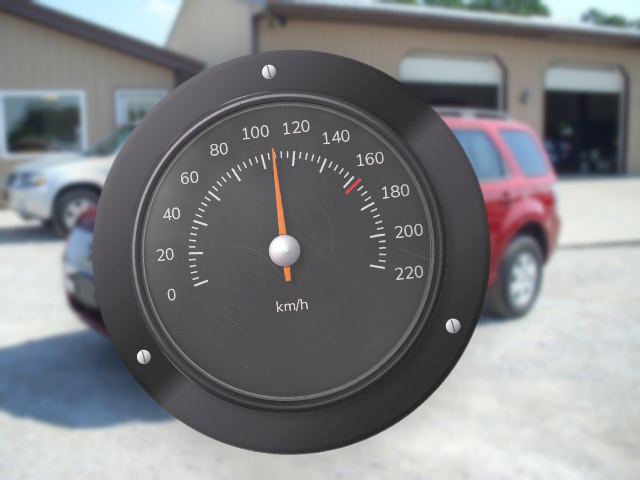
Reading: **108** km/h
